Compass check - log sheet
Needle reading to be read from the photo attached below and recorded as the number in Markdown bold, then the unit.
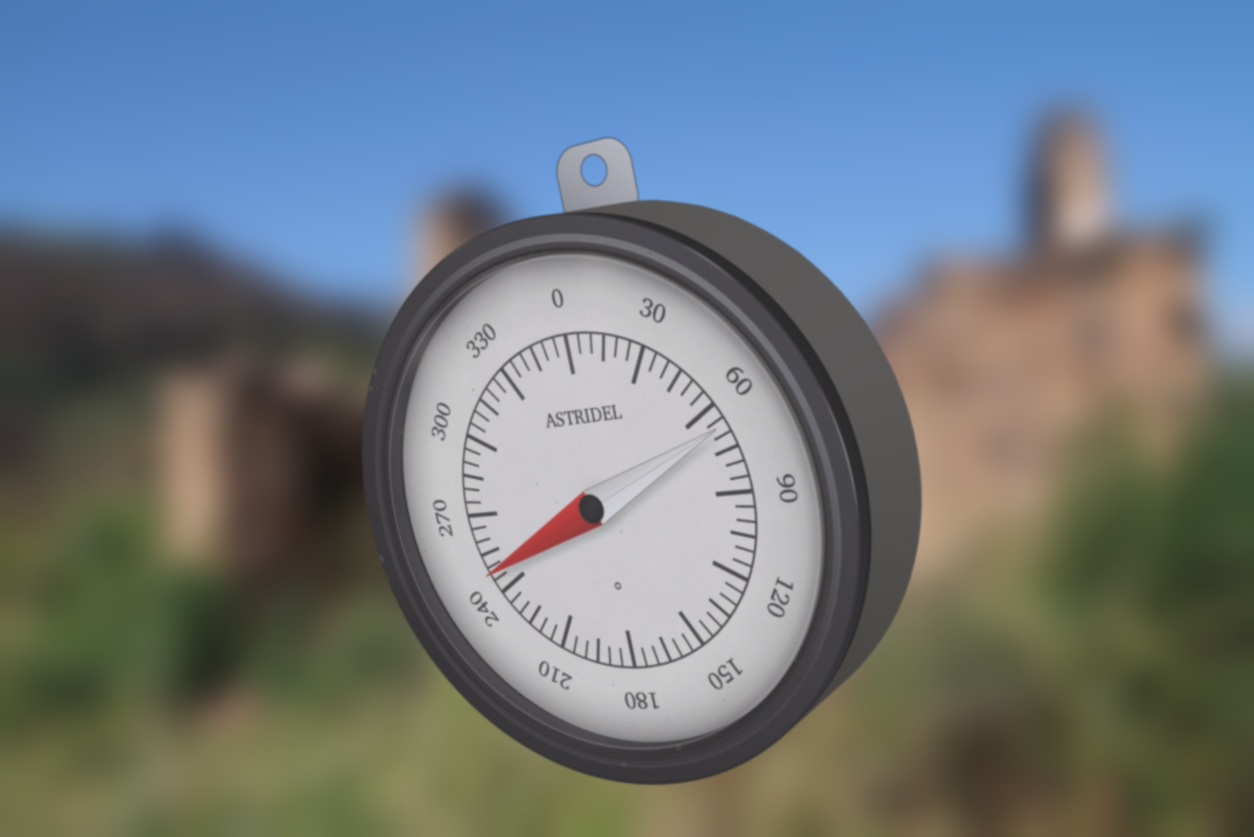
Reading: **247.5** °
